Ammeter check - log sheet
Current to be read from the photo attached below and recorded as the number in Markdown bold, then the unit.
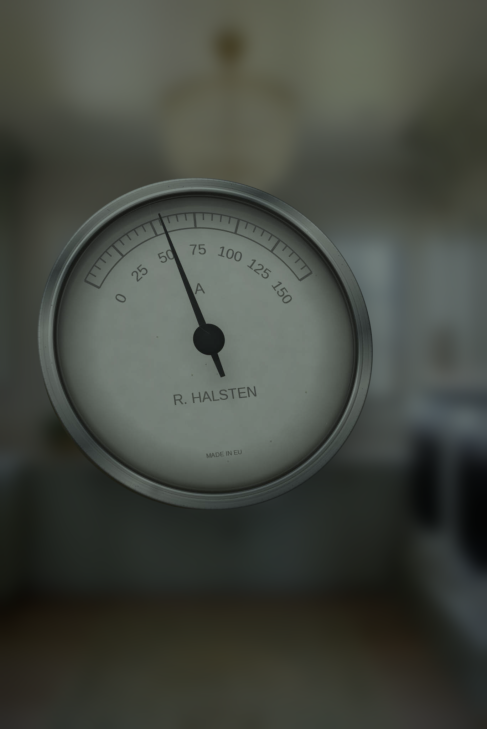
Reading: **55** A
